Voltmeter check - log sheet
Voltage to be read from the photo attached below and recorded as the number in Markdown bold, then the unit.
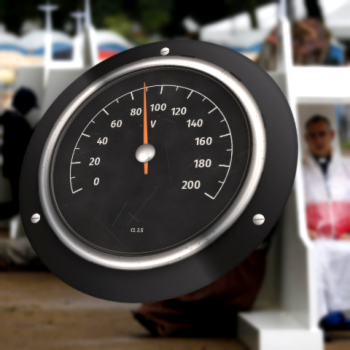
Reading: **90** V
